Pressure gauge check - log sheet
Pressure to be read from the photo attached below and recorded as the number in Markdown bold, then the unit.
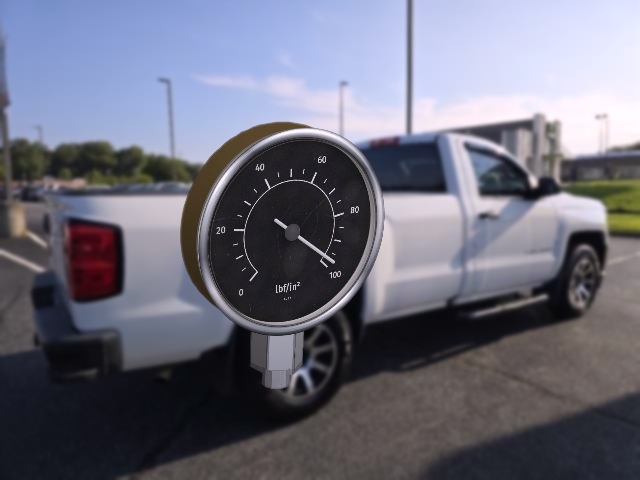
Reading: **97.5** psi
